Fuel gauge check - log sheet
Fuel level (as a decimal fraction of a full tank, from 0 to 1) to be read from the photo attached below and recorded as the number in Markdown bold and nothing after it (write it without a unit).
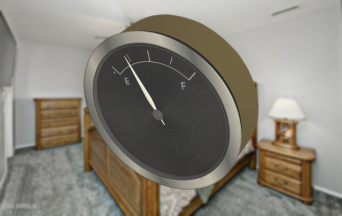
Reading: **0.25**
